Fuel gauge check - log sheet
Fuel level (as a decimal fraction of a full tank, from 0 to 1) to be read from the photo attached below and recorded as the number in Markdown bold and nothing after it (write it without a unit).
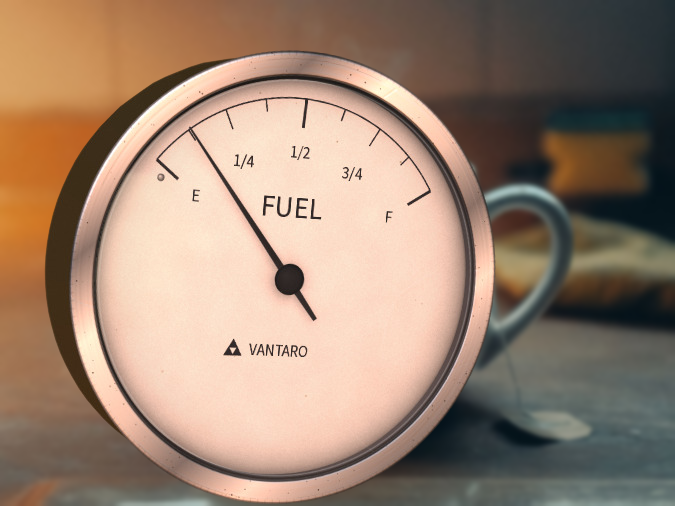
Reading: **0.125**
